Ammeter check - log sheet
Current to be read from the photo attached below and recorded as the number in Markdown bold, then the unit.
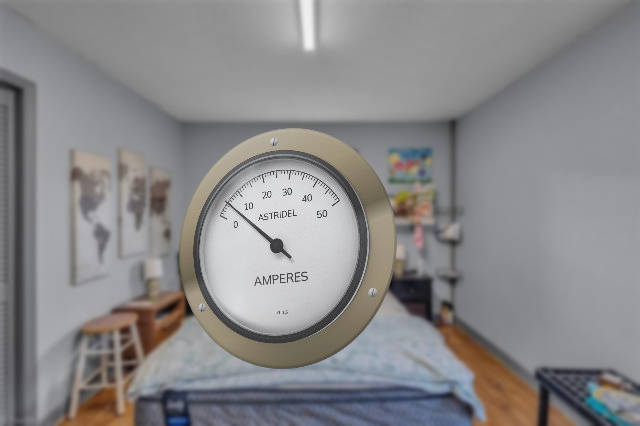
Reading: **5** A
